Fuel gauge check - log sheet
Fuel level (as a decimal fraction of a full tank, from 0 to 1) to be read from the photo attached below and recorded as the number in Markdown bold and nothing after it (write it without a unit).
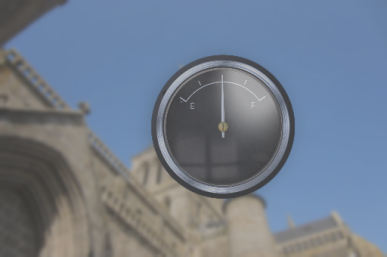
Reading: **0.5**
